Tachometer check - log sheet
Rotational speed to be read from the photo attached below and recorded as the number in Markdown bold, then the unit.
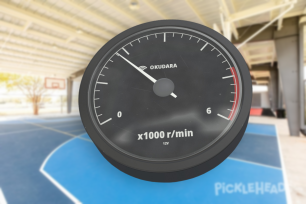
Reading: **1800** rpm
